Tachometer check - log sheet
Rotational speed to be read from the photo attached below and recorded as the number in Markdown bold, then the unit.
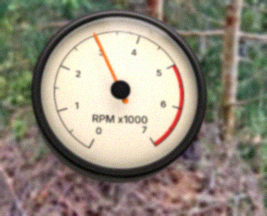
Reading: **3000** rpm
